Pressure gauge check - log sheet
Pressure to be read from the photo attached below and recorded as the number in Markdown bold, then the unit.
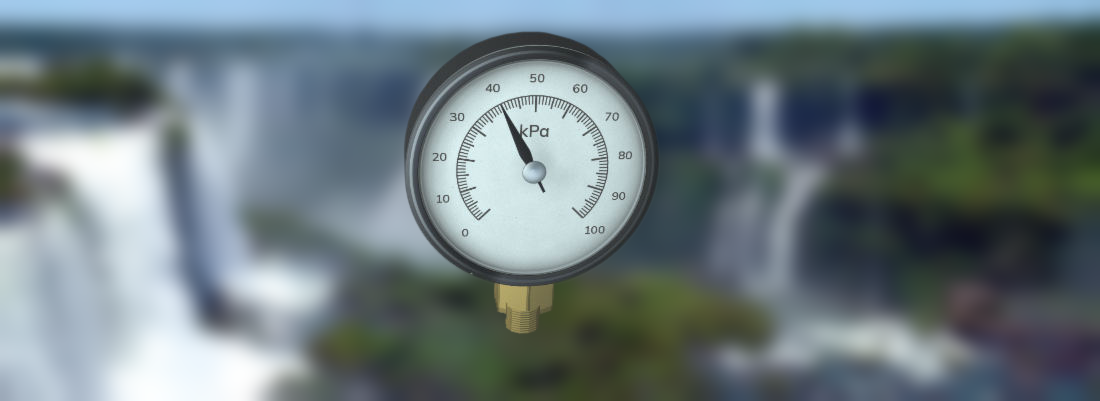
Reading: **40** kPa
